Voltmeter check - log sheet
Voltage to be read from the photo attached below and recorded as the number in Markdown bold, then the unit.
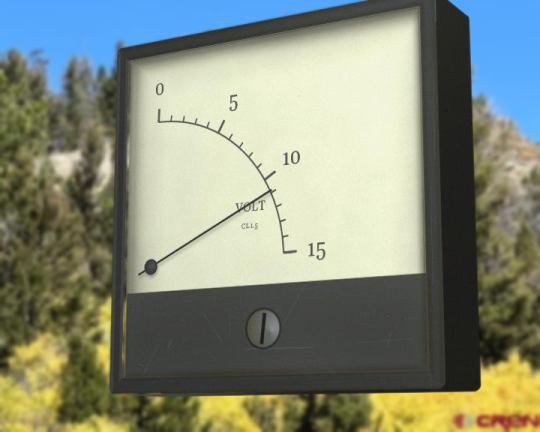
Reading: **11** V
